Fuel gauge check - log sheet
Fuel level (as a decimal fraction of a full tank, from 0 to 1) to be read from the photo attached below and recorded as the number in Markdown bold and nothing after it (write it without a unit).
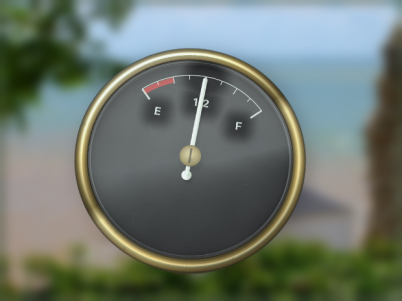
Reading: **0.5**
